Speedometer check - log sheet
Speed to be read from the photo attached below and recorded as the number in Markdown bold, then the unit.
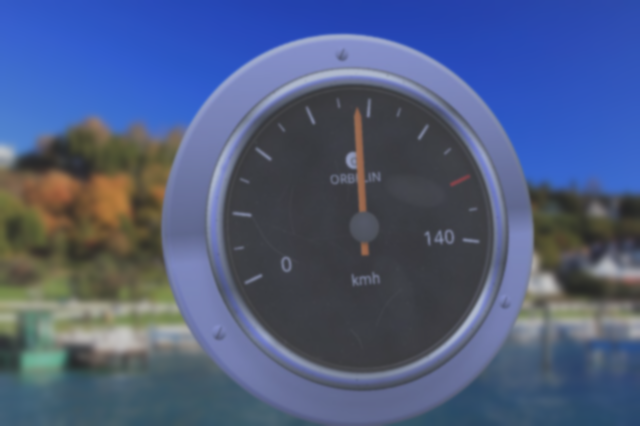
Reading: **75** km/h
